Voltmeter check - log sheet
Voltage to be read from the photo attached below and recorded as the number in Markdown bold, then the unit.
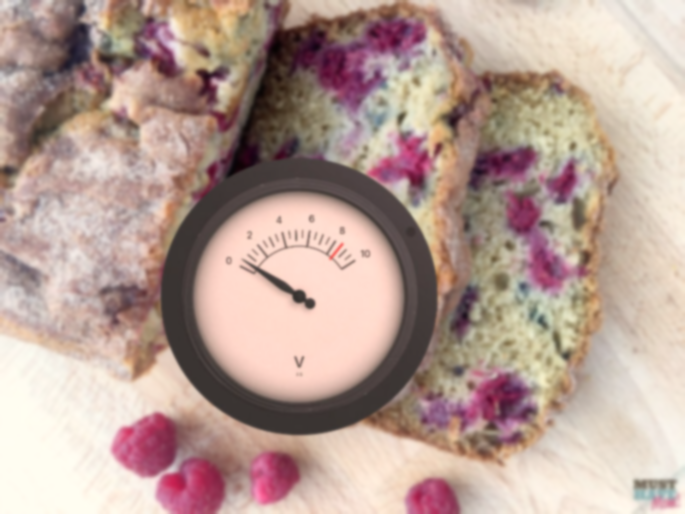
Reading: **0.5** V
